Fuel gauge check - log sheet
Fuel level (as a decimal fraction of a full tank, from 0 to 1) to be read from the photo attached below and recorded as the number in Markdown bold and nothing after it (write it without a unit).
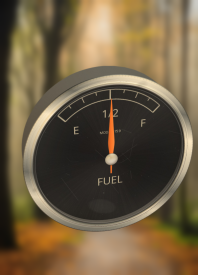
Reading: **0.5**
